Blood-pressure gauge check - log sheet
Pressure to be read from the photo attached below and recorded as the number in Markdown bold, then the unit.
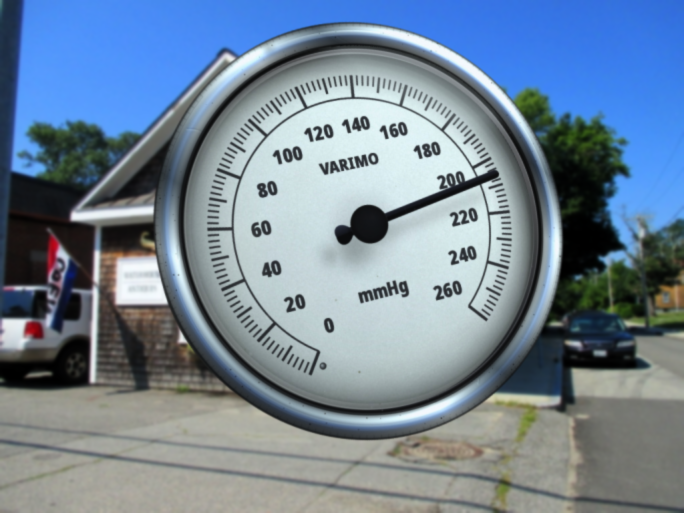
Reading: **206** mmHg
